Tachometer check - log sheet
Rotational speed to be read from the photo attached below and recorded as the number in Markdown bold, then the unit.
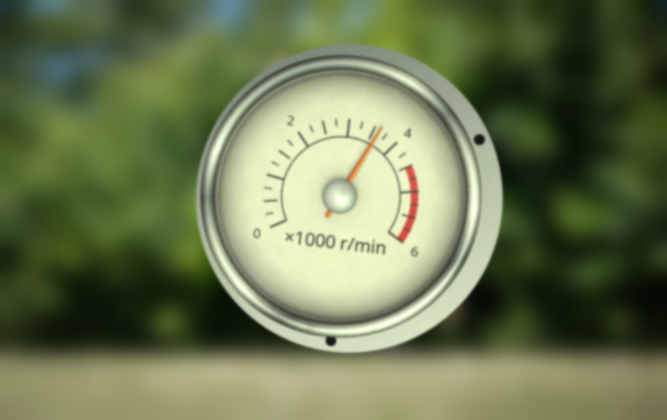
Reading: **3625** rpm
